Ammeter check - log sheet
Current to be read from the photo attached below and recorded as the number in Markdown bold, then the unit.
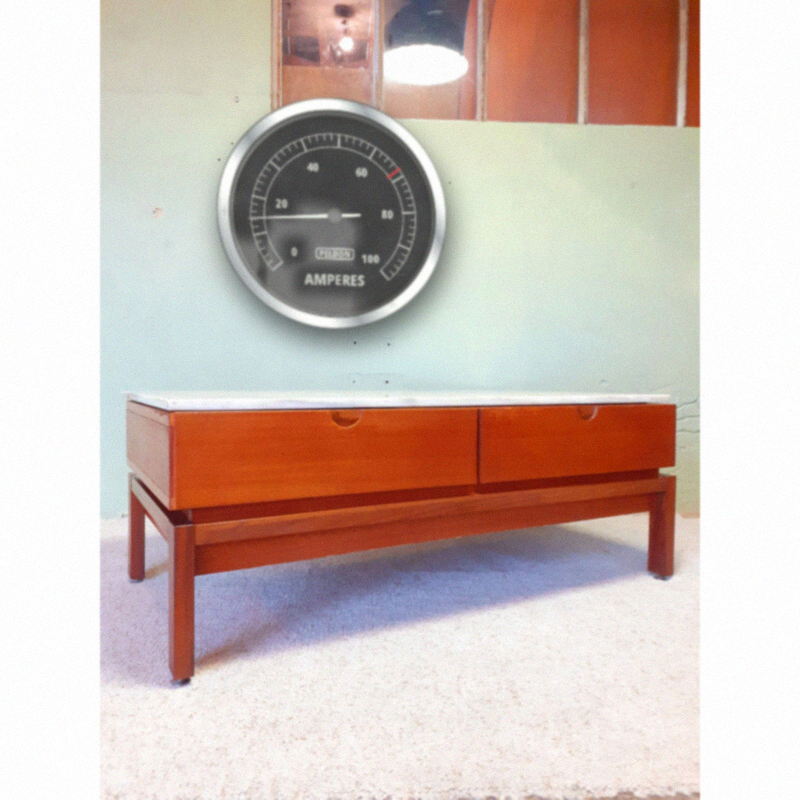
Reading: **14** A
